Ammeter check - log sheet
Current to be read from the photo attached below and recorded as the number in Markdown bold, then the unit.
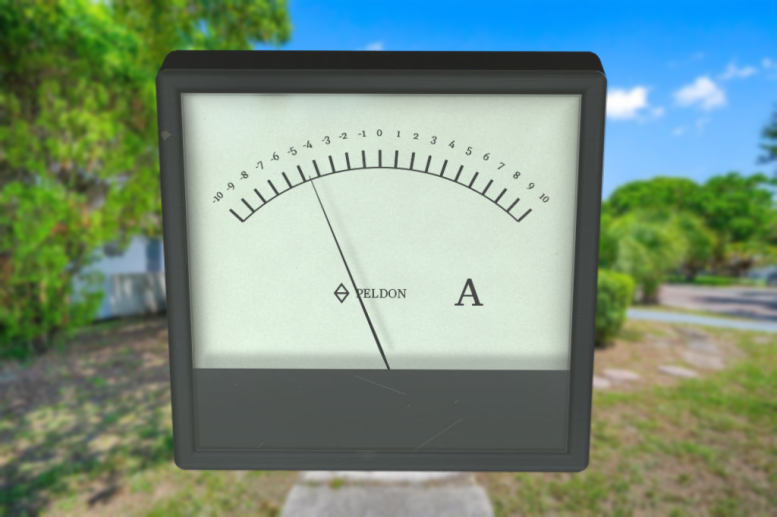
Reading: **-4.5** A
